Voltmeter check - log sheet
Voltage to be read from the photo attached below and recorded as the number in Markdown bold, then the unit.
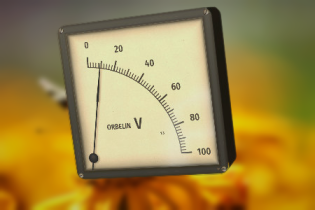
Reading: **10** V
